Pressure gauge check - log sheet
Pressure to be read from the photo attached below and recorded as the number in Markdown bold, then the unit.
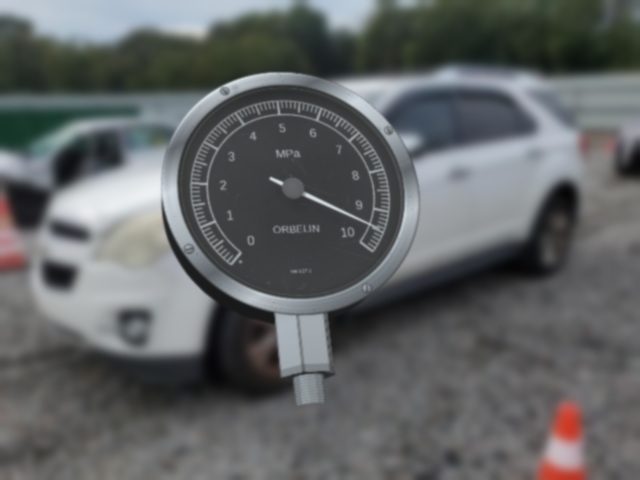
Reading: **9.5** MPa
